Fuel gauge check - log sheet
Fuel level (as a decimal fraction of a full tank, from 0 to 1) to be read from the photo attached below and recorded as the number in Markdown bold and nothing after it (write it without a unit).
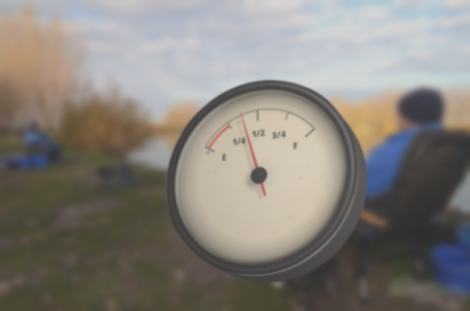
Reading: **0.375**
